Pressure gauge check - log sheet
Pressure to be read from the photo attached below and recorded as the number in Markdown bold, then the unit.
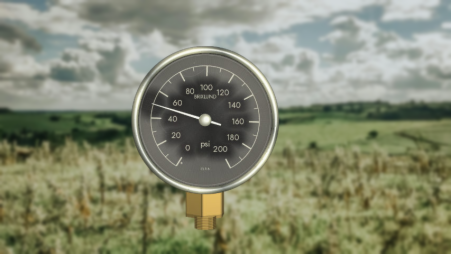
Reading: **50** psi
